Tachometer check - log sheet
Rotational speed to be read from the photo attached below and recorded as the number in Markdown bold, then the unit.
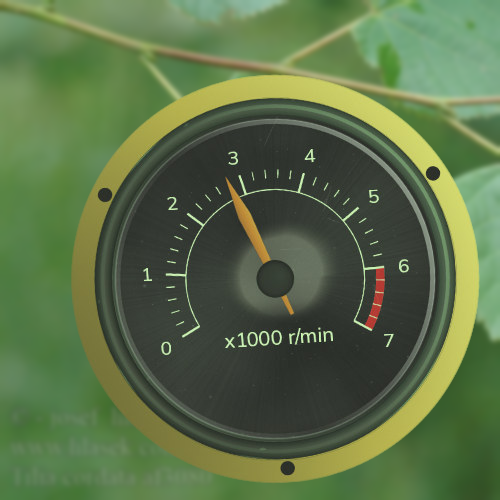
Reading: **2800** rpm
